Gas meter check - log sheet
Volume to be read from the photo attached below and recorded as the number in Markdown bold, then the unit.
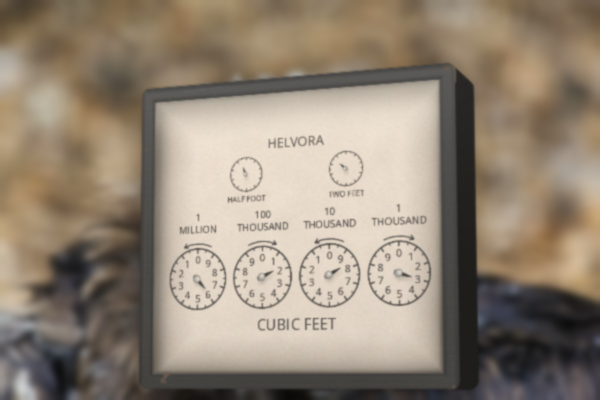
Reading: **618300** ft³
